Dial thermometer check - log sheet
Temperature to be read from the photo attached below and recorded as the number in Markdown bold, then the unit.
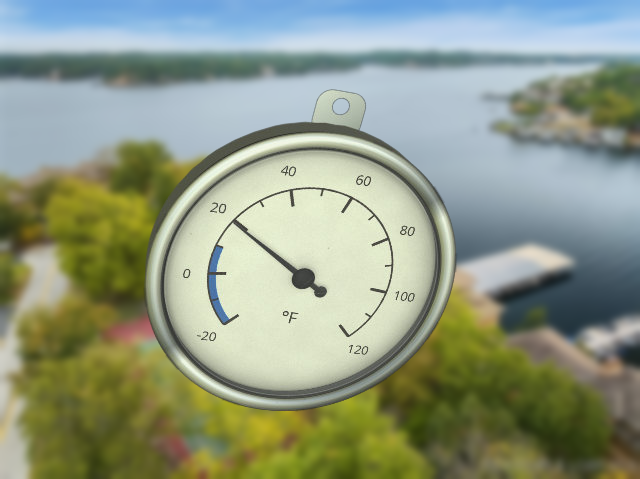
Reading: **20** °F
